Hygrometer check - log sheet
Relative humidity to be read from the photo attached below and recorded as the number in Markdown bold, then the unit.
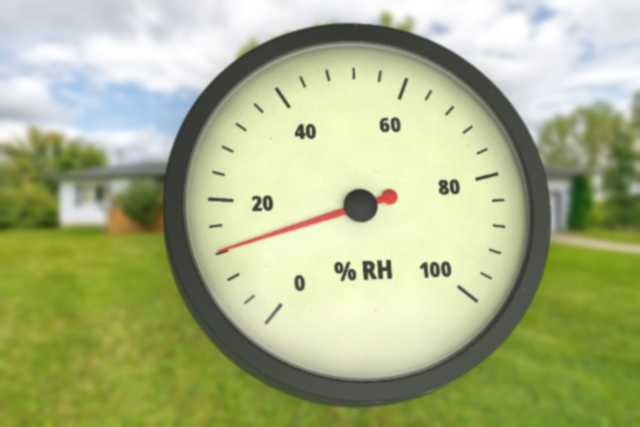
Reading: **12** %
